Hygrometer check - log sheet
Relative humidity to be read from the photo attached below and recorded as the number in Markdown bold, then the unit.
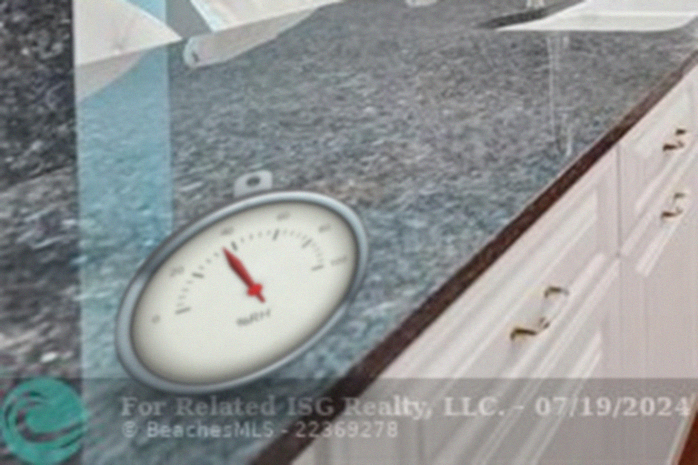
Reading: **36** %
